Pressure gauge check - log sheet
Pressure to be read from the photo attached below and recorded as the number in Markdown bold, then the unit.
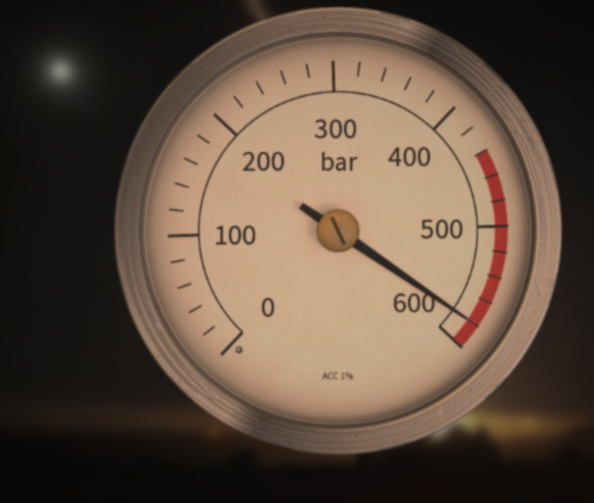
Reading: **580** bar
